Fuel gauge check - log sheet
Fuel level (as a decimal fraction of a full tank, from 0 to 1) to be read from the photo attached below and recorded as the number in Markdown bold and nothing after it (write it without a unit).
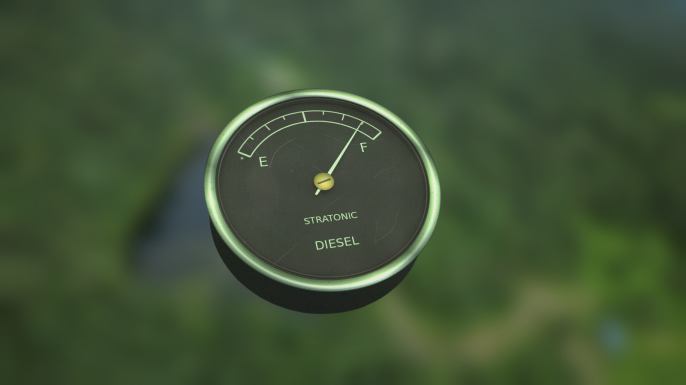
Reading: **0.875**
